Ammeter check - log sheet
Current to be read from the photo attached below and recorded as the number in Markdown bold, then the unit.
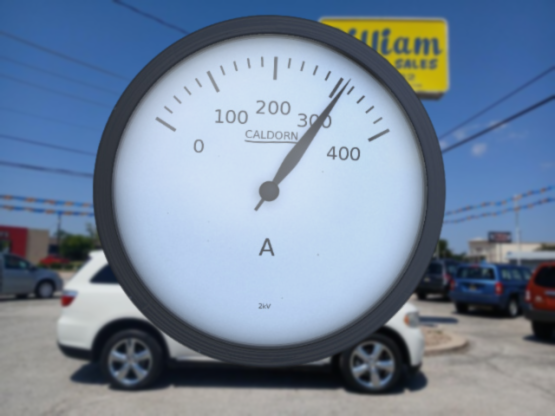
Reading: **310** A
